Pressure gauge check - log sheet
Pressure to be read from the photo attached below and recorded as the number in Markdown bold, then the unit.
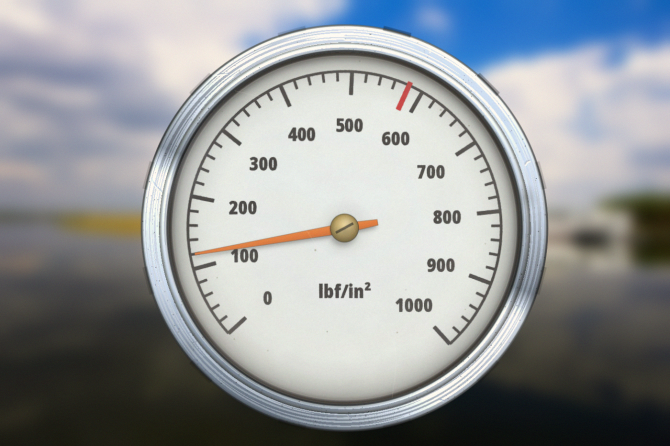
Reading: **120** psi
